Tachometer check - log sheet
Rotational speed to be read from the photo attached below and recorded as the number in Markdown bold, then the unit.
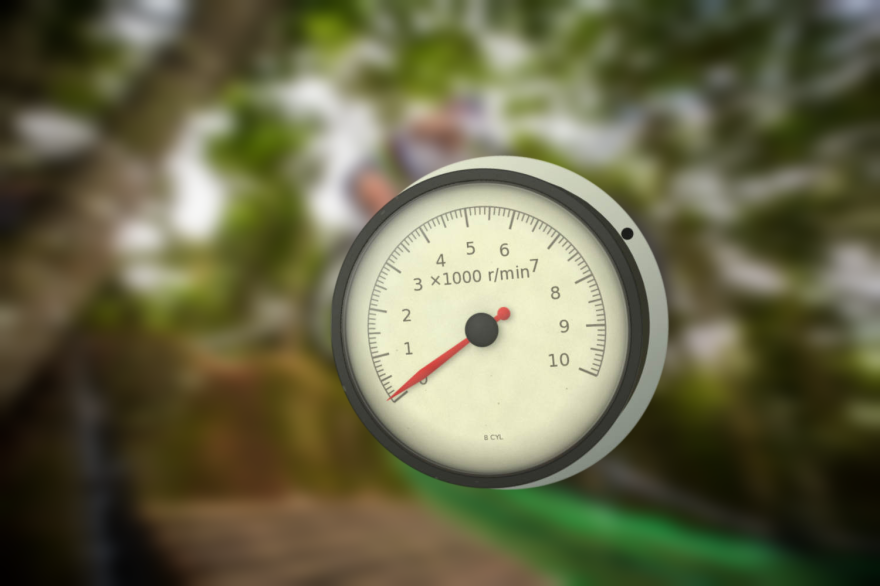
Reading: **100** rpm
